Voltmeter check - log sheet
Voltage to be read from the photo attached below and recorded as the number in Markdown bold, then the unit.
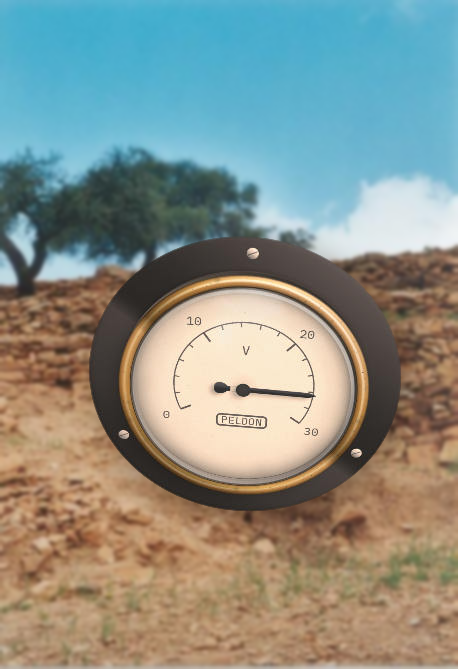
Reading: **26** V
